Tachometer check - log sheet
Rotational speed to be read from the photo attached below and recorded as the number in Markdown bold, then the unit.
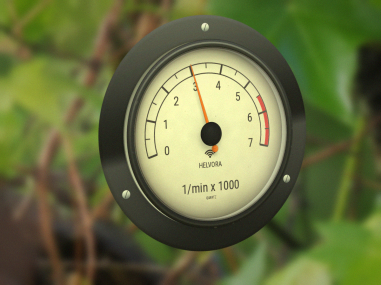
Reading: **3000** rpm
